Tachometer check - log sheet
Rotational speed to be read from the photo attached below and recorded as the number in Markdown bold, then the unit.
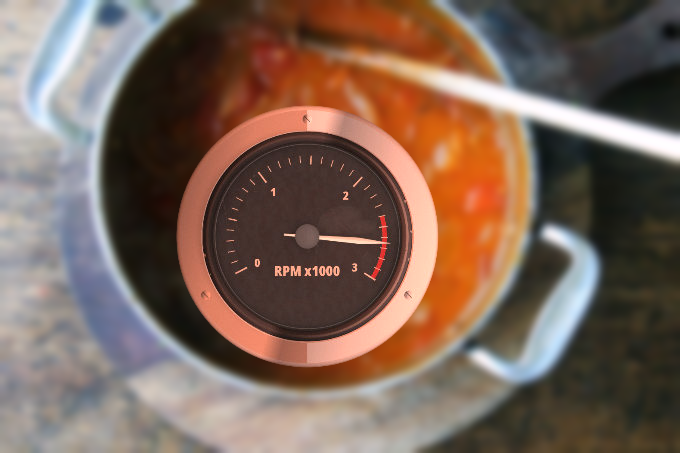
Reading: **2650** rpm
